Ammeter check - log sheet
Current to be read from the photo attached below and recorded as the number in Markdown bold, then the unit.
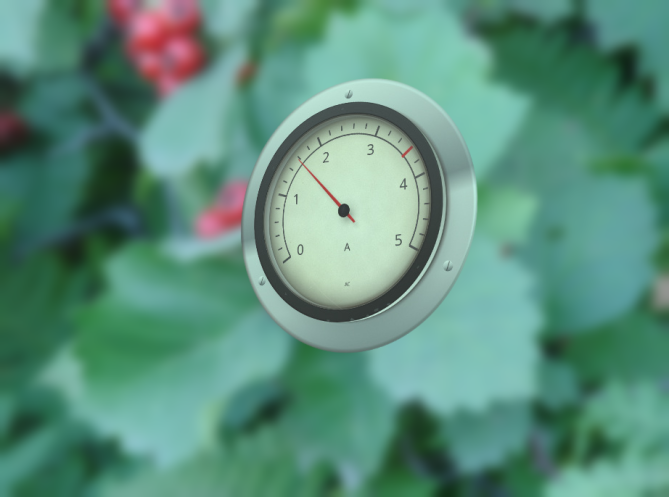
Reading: **1.6** A
